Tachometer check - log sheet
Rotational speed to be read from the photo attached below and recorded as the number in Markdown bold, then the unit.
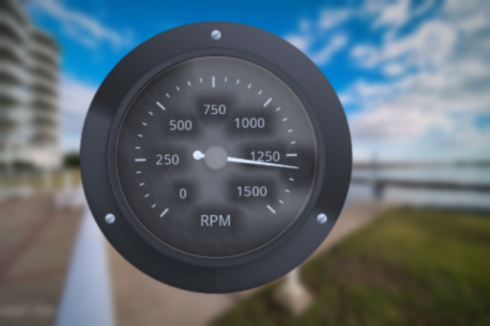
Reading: **1300** rpm
